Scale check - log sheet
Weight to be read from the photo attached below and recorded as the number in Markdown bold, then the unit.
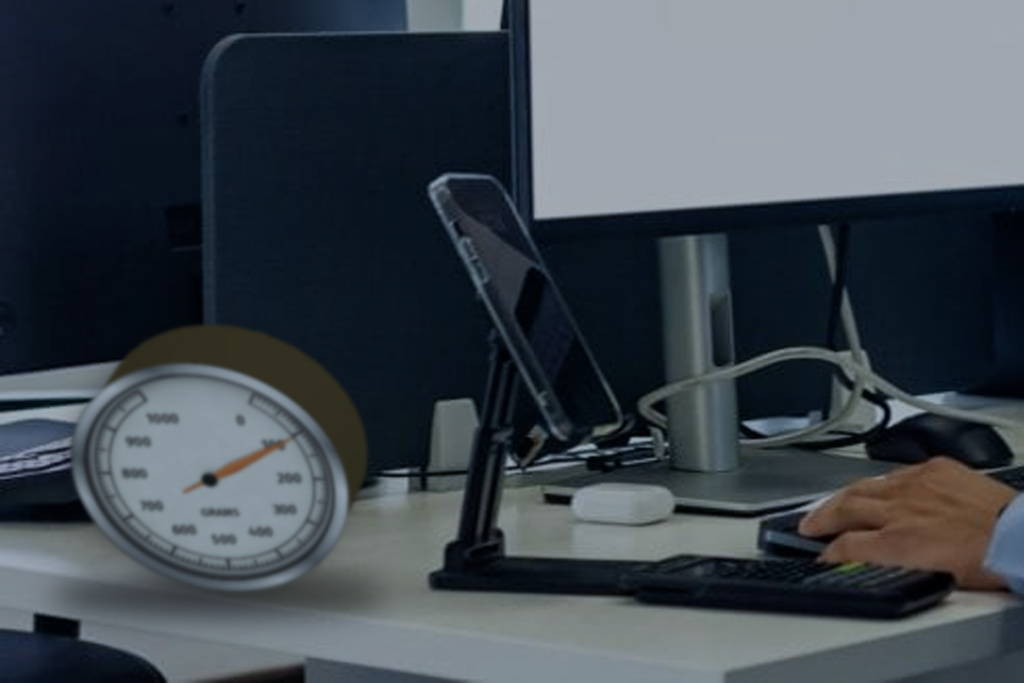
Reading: **100** g
